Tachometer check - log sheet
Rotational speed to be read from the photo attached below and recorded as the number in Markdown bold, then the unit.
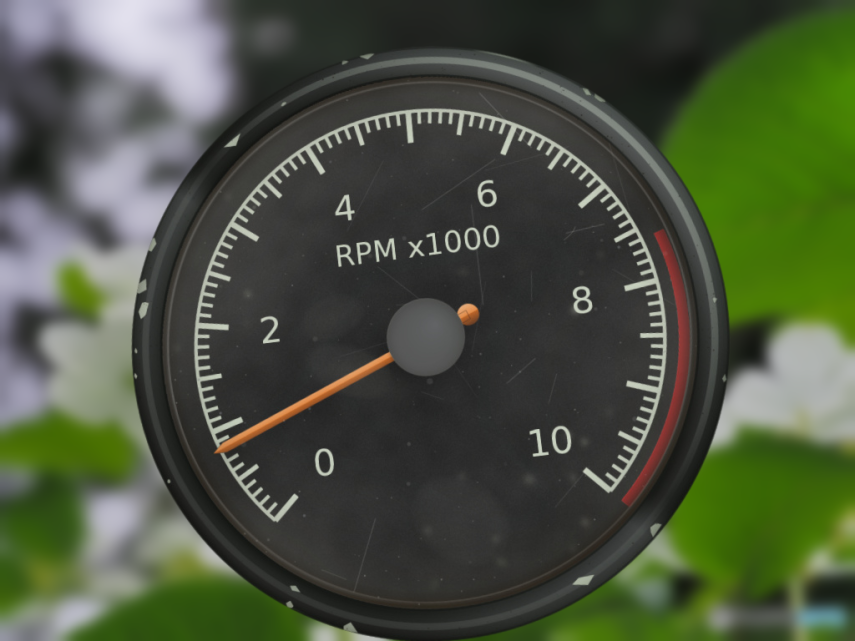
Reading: **800** rpm
